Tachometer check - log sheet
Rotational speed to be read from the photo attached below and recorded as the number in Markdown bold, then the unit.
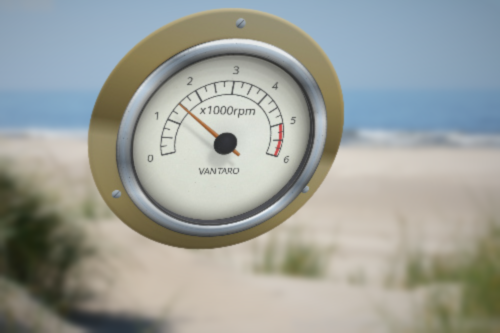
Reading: **1500** rpm
